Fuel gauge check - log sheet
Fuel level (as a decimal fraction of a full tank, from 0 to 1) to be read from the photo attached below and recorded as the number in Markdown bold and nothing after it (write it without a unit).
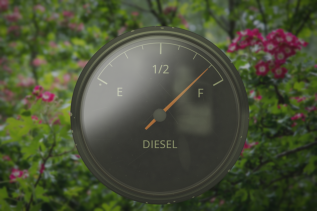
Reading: **0.875**
